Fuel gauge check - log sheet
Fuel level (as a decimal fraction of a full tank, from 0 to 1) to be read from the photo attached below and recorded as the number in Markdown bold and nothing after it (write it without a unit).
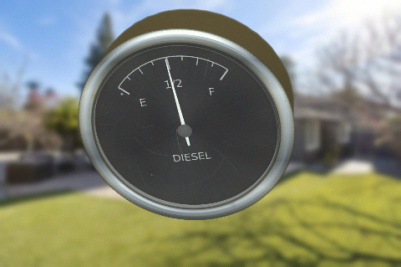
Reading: **0.5**
